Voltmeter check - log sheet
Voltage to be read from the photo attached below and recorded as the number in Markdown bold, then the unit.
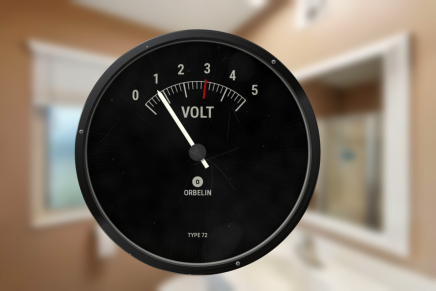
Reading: **0.8** V
